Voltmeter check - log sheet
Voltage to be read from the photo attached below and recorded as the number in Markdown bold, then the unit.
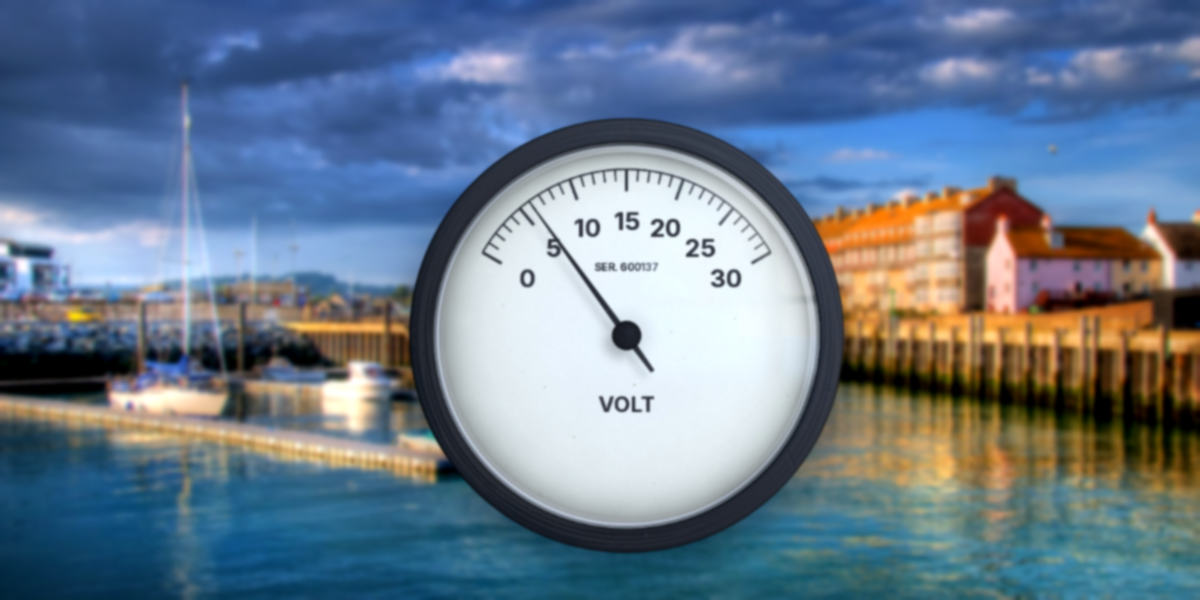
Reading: **6** V
